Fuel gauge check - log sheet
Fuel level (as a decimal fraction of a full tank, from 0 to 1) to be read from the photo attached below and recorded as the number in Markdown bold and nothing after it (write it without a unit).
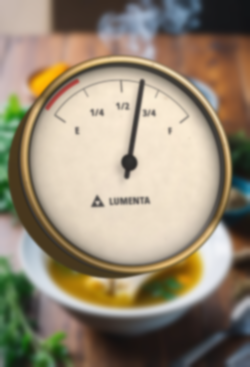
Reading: **0.625**
